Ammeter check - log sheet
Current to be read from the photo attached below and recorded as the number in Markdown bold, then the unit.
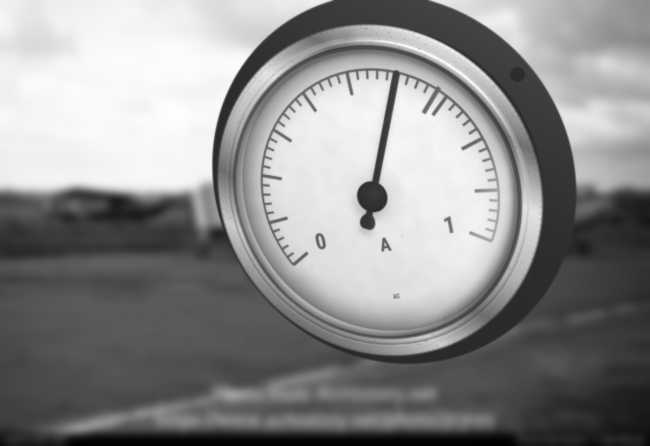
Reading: **0.6** A
